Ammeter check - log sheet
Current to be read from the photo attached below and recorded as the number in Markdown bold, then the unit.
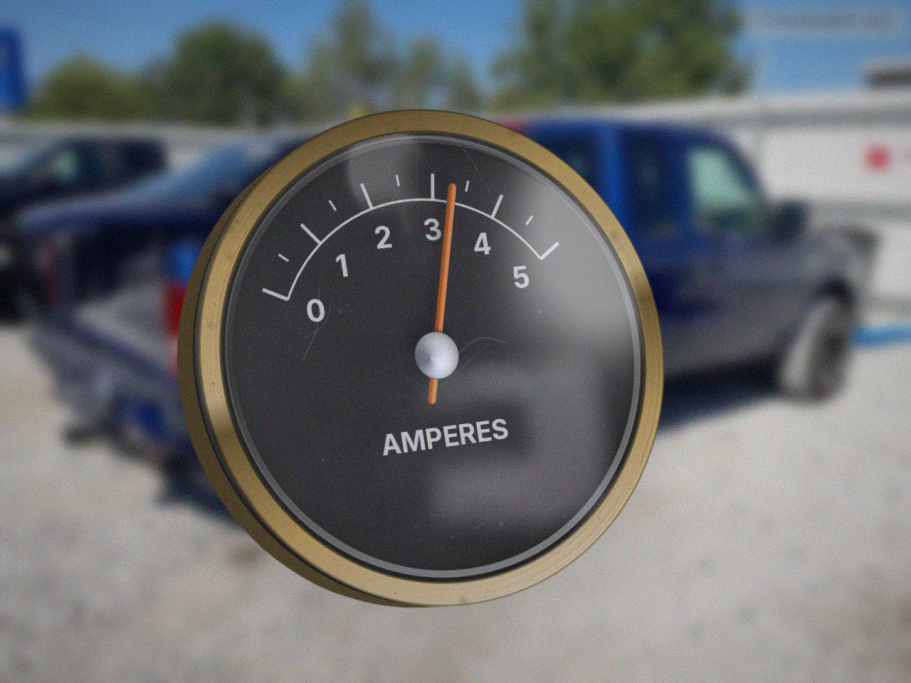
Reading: **3.25** A
